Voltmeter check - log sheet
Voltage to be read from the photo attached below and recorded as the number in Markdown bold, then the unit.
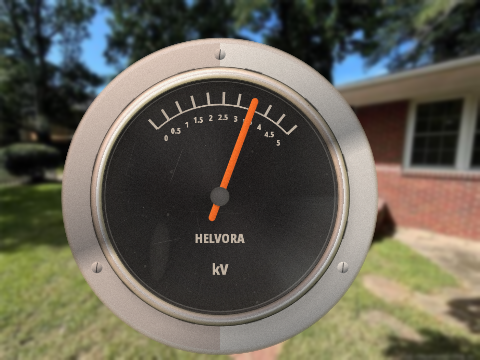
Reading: **3.5** kV
